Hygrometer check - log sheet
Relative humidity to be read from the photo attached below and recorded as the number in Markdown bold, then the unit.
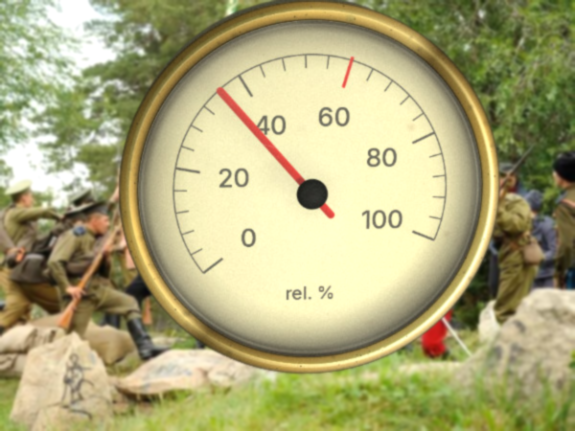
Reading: **36** %
